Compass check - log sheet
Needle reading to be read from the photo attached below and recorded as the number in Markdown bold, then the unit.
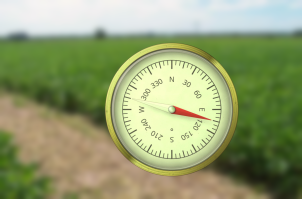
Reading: **105** °
